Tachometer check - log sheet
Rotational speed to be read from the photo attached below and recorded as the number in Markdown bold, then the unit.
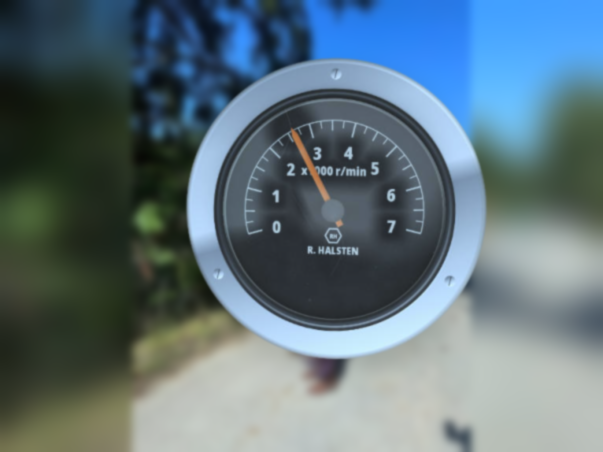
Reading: **2625** rpm
